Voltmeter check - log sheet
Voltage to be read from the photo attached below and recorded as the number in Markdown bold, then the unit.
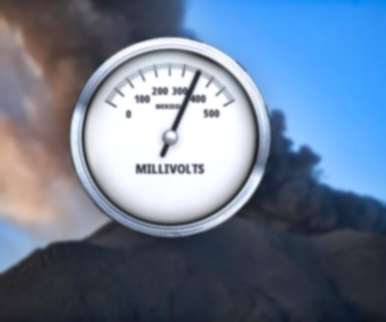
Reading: **350** mV
